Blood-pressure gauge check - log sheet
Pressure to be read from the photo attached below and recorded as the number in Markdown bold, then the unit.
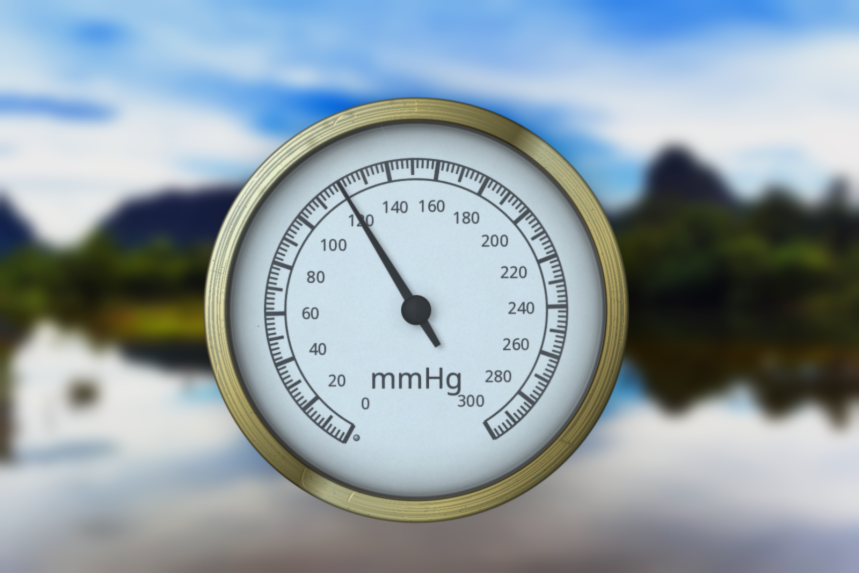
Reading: **120** mmHg
